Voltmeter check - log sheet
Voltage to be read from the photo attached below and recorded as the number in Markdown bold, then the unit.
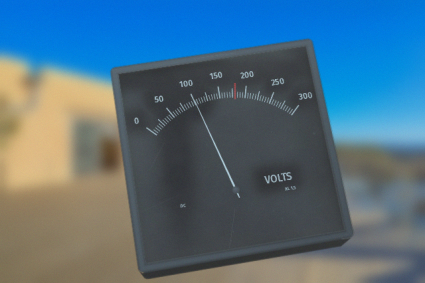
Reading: **100** V
